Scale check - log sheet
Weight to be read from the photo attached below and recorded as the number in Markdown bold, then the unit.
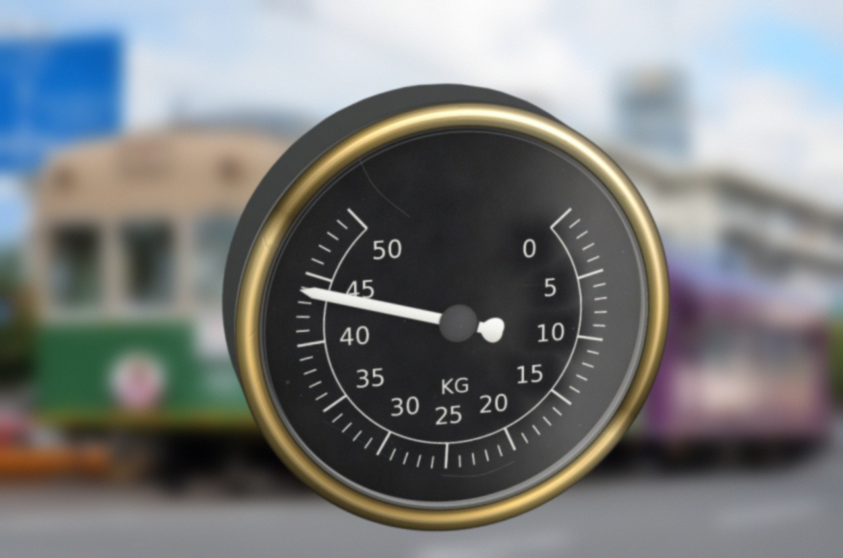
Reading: **44** kg
